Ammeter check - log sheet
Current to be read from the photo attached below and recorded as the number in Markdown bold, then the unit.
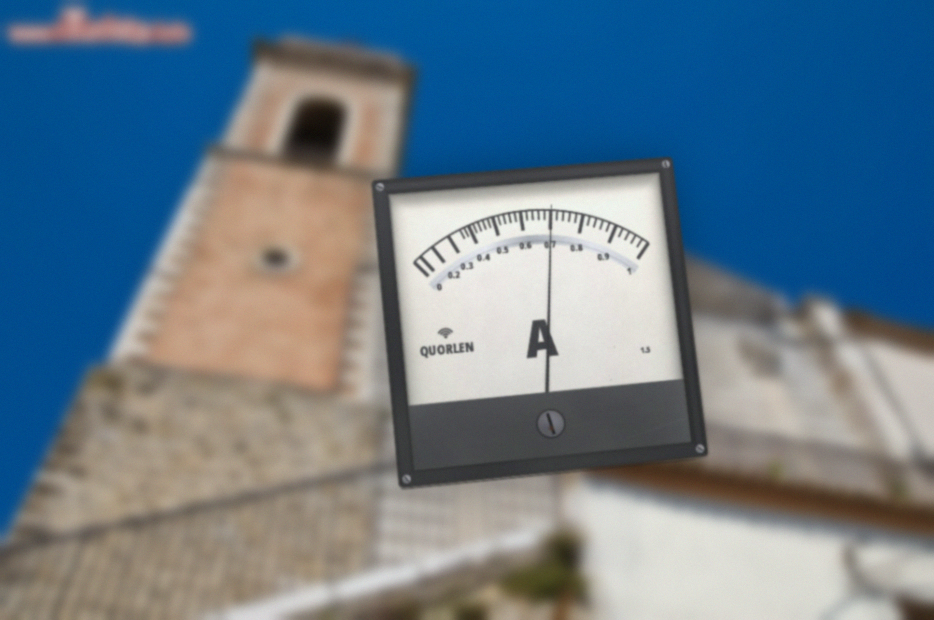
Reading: **0.7** A
